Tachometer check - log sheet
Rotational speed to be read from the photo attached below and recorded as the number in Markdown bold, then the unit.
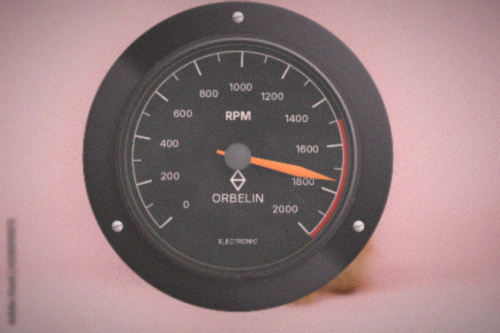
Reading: **1750** rpm
